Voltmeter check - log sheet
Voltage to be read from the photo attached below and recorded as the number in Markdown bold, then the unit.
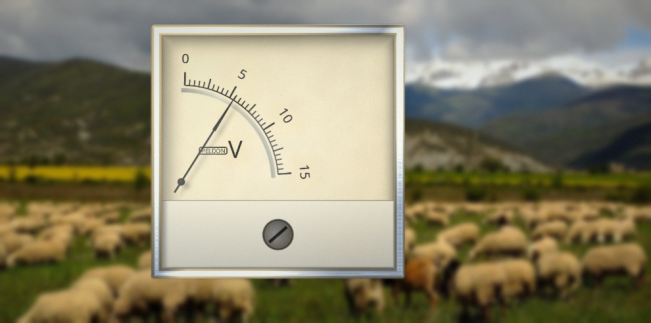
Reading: **5.5** V
